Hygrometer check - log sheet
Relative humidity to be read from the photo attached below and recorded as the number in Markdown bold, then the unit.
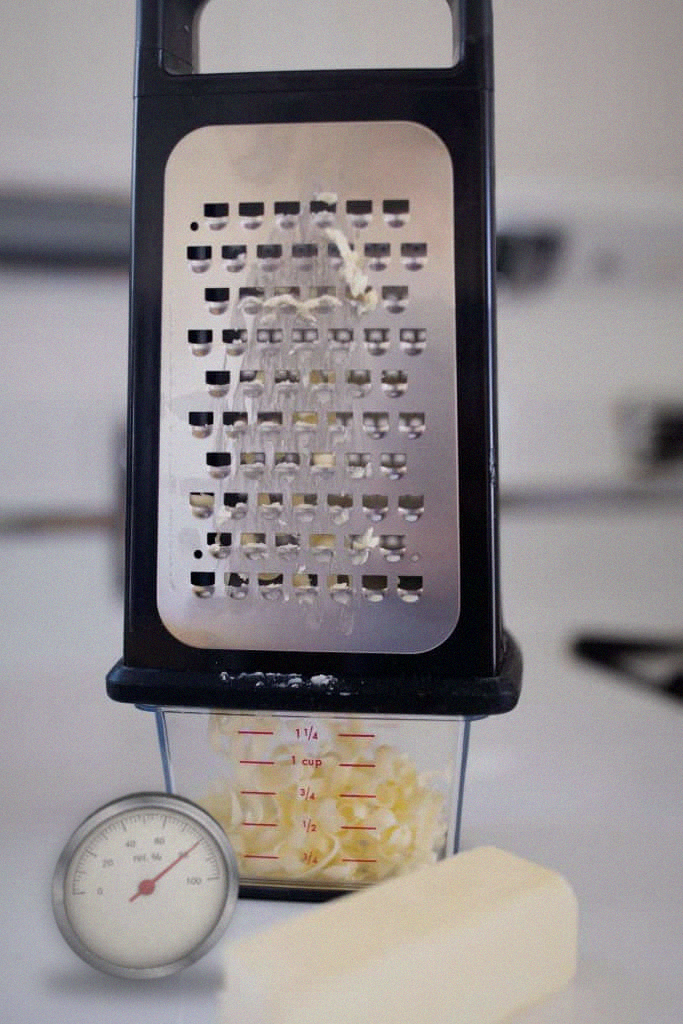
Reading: **80** %
